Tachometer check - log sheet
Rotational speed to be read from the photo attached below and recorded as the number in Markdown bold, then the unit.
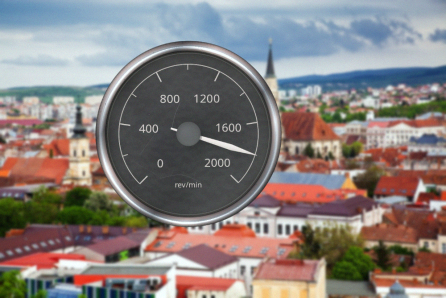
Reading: **1800** rpm
